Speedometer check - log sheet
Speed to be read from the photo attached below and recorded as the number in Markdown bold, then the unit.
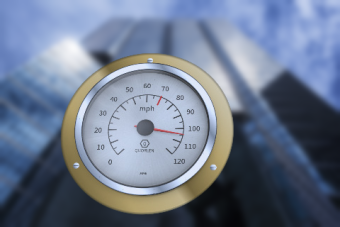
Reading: **105** mph
